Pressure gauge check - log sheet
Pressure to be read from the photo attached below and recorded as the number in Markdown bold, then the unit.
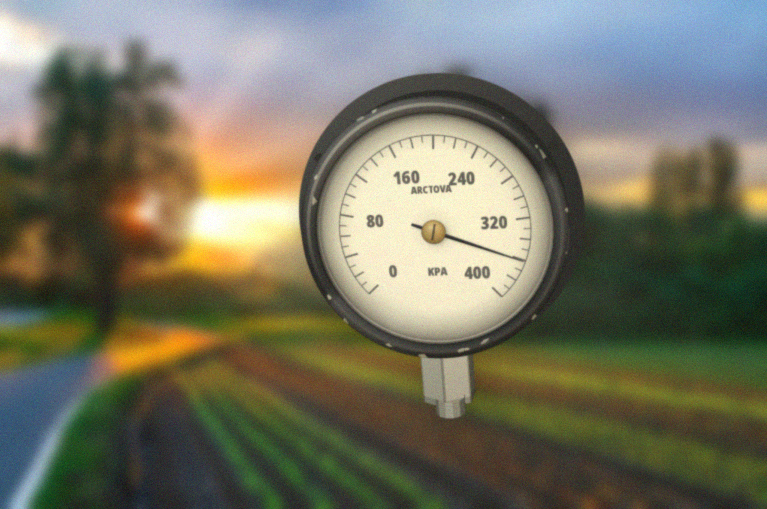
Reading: **360** kPa
